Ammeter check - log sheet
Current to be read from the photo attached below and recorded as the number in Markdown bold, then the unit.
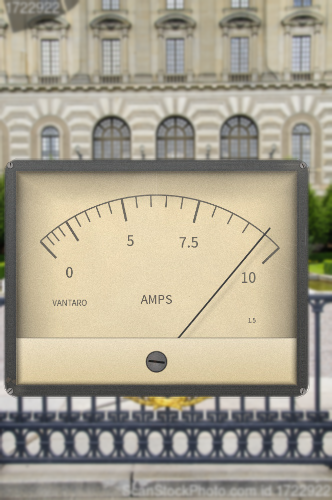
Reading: **9.5** A
